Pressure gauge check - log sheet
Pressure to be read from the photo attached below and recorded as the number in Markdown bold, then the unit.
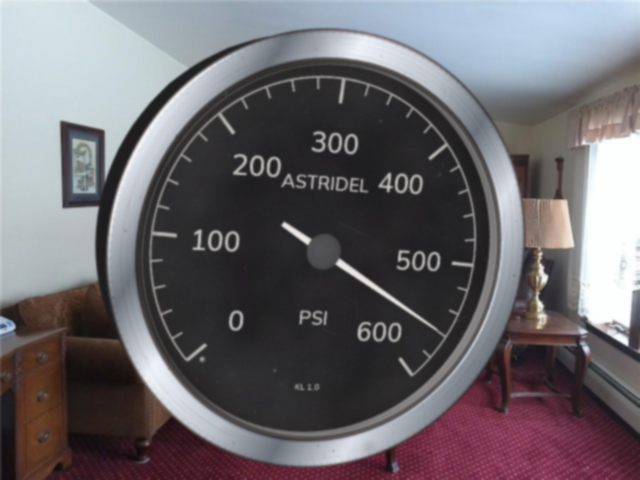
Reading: **560** psi
